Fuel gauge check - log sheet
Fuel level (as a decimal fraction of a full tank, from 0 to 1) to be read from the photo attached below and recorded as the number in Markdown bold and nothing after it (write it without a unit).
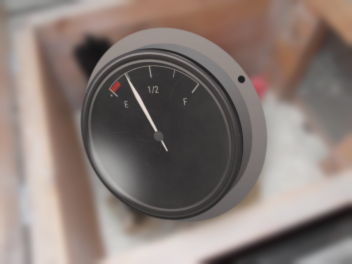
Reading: **0.25**
